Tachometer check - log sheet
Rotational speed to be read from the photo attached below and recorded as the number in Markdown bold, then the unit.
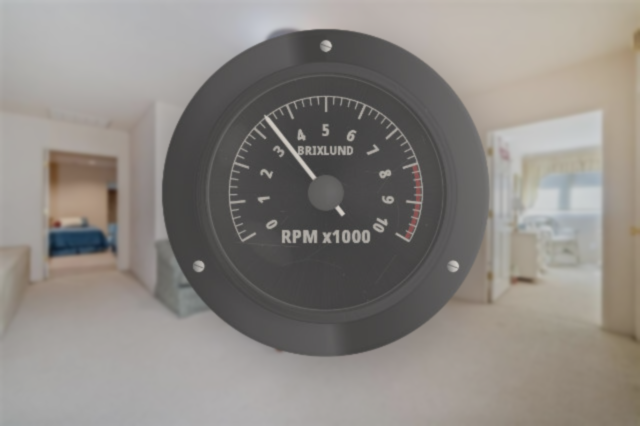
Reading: **3400** rpm
